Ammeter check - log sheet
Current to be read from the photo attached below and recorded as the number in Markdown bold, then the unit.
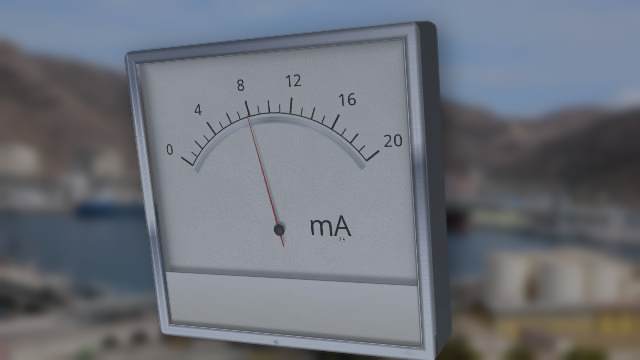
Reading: **8** mA
